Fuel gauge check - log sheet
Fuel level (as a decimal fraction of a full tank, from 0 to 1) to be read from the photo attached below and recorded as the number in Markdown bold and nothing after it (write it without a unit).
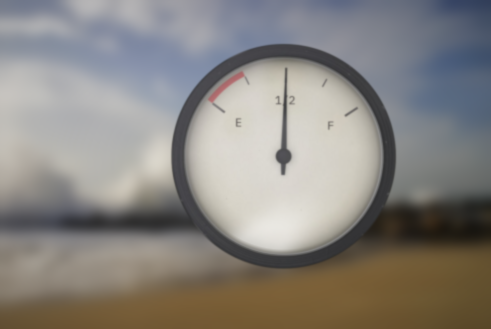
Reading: **0.5**
